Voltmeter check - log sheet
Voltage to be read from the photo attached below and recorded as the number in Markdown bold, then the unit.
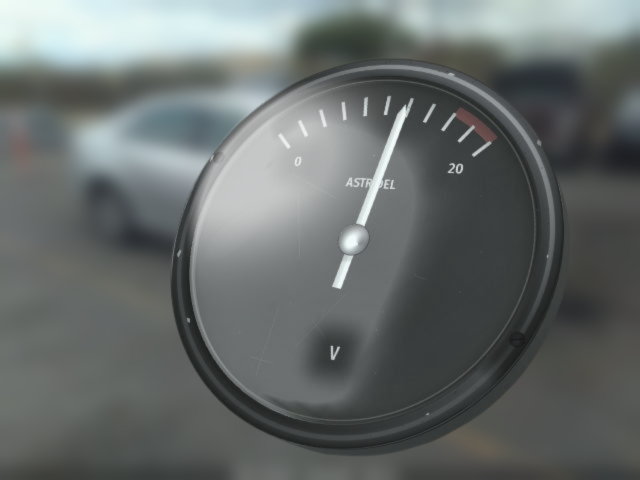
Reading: **12** V
